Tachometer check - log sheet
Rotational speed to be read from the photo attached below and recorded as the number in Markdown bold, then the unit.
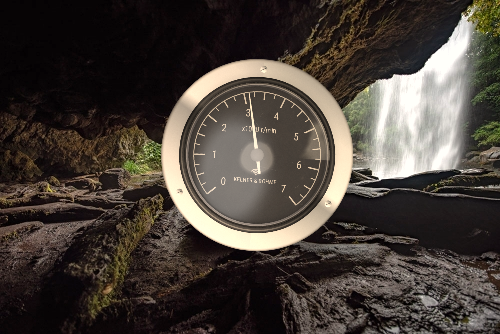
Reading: **3125** rpm
